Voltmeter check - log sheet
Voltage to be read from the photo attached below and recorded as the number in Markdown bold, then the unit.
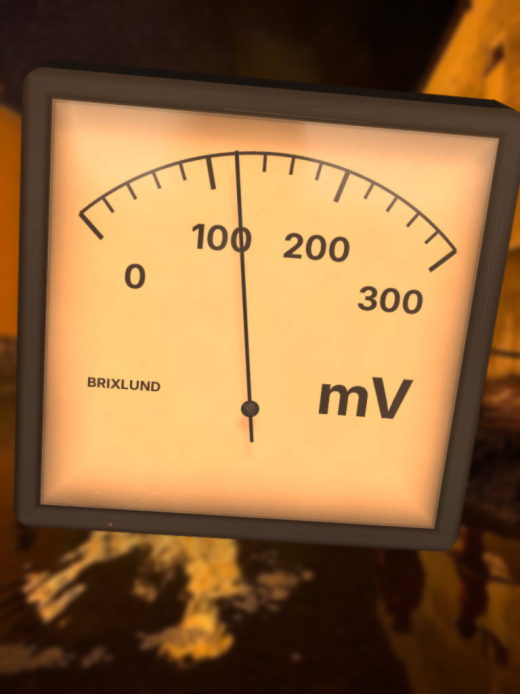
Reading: **120** mV
